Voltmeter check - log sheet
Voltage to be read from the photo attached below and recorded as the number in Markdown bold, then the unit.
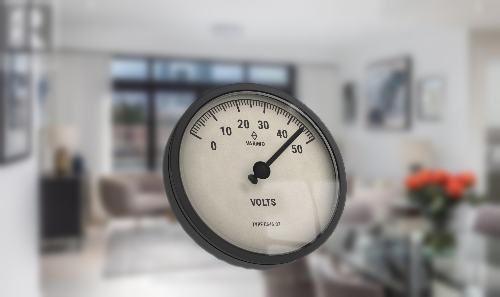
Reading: **45** V
